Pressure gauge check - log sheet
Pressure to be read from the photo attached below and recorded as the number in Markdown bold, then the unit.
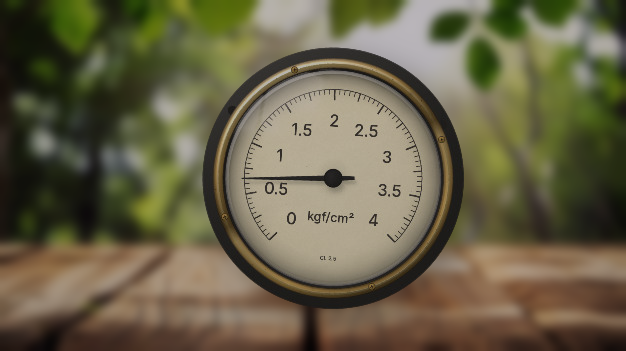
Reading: **0.65** kg/cm²
